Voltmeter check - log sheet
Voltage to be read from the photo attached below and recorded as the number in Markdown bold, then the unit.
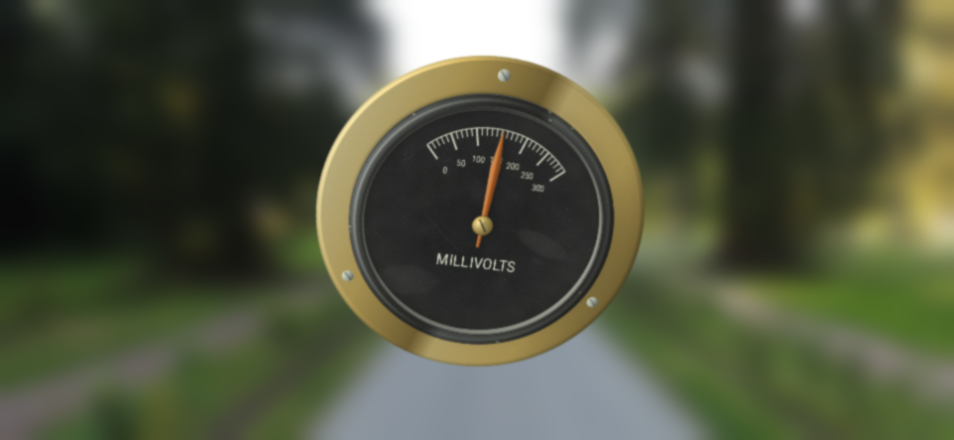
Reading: **150** mV
